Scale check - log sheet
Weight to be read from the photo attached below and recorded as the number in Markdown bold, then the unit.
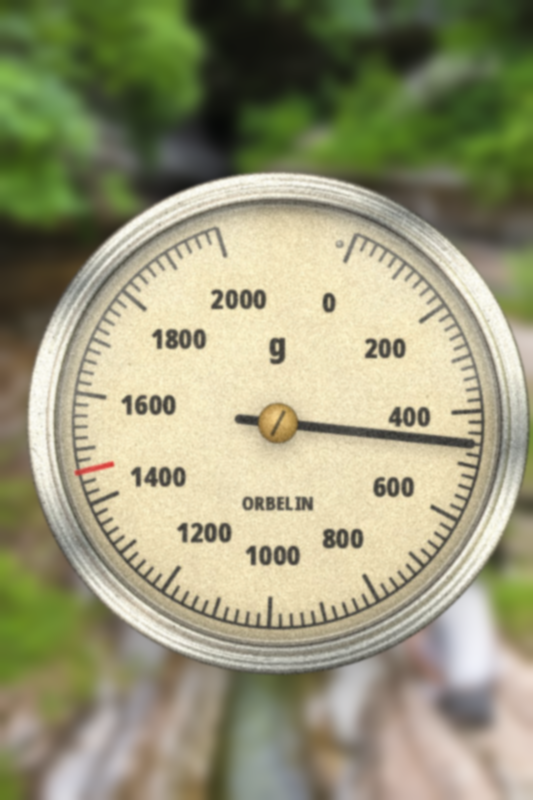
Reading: **460** g
